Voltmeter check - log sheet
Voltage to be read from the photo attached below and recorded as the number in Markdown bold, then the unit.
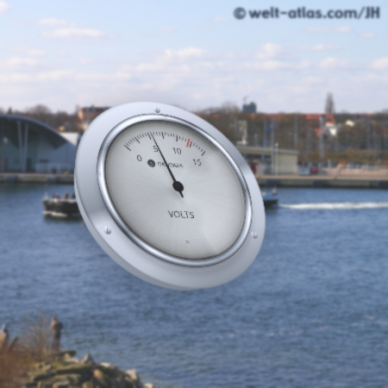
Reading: **5** V
